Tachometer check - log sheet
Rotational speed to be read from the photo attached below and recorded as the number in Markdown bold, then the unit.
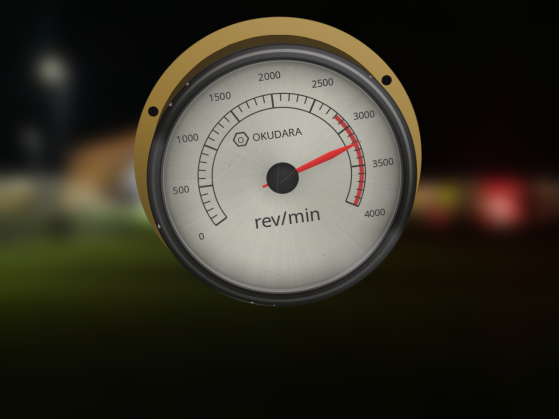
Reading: **3200** rpm
